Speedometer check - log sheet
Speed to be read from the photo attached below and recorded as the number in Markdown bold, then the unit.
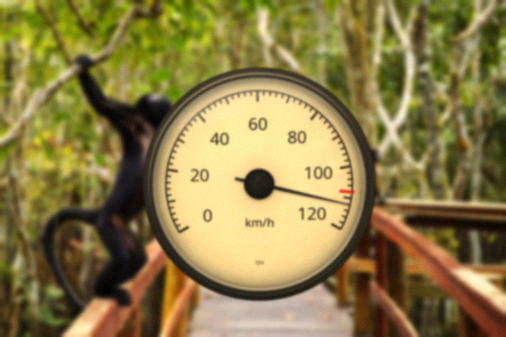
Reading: **112** km/h
